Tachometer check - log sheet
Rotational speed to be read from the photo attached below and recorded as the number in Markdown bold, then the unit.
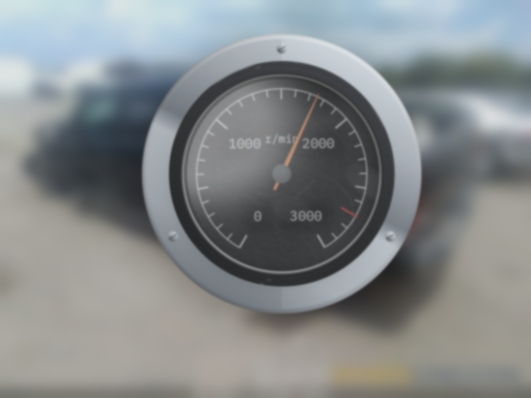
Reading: **1750** rpm
